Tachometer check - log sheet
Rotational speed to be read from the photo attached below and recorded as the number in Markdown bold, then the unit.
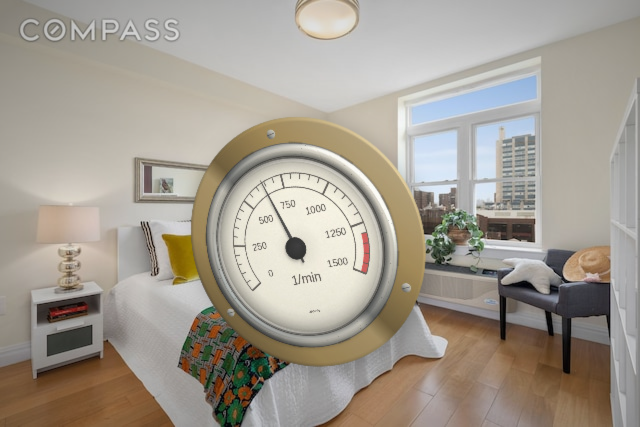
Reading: **650** rpm
